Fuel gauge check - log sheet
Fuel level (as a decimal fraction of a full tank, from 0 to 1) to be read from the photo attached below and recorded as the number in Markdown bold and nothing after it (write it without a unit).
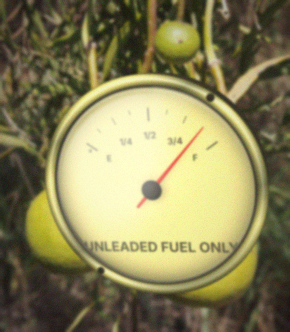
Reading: **0.875**
